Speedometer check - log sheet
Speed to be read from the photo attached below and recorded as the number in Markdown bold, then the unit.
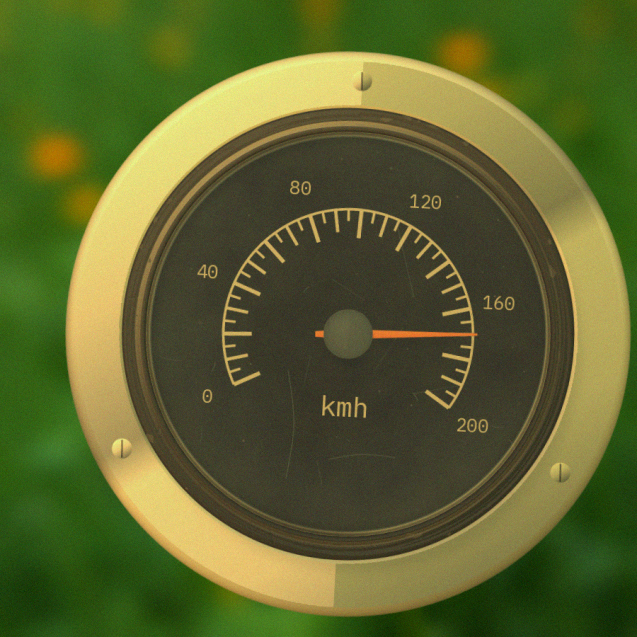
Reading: **170** km/h
